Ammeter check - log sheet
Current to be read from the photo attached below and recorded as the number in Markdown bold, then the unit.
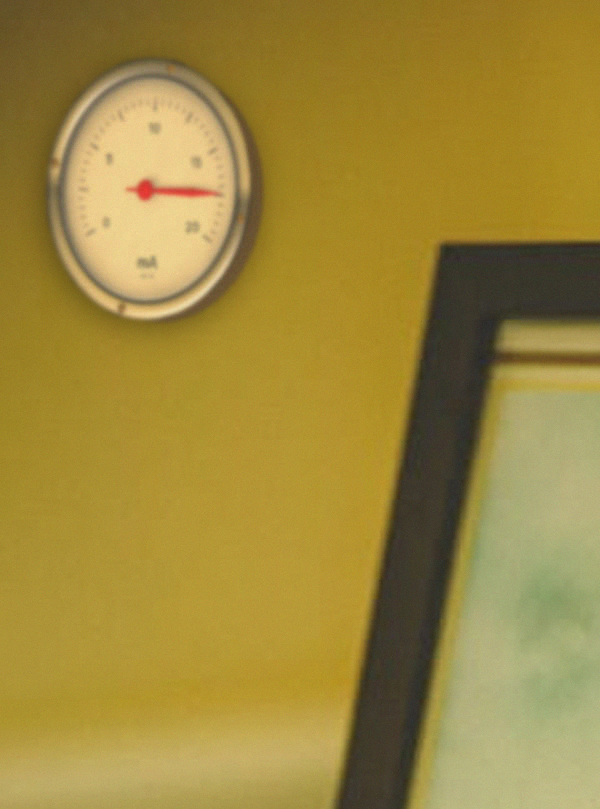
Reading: **17.5** mA
